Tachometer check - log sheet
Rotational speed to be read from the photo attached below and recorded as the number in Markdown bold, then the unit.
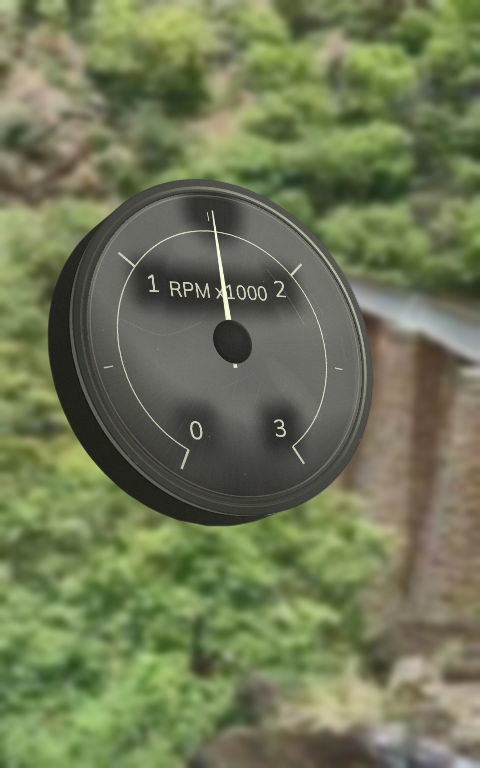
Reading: **1500** rpm
